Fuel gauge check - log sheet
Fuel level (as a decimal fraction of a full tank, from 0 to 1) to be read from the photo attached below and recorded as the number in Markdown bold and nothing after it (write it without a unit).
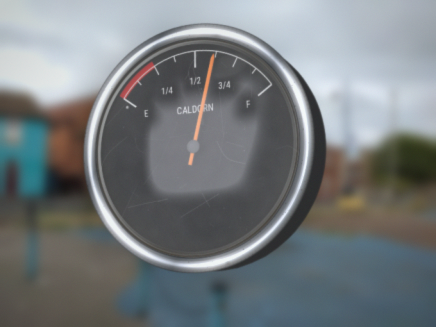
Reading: **0.625**
